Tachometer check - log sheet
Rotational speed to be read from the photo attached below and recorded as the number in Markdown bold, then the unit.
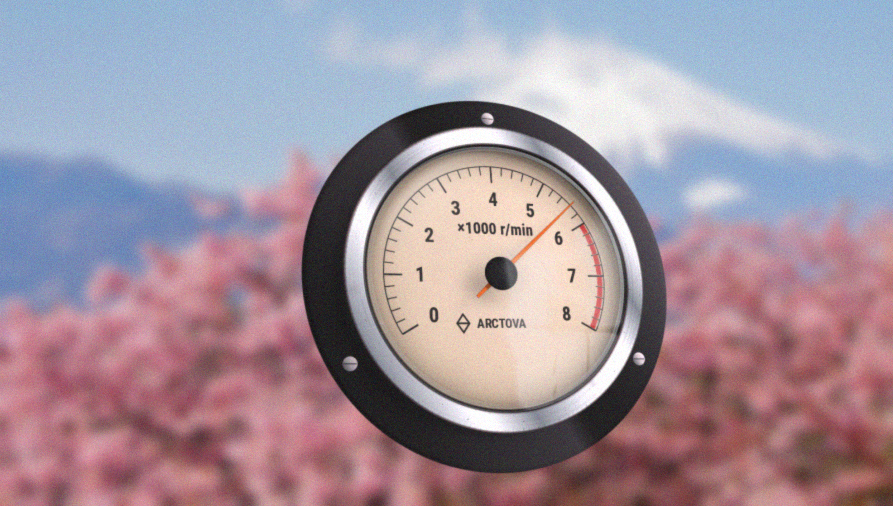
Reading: **5600** rpm
